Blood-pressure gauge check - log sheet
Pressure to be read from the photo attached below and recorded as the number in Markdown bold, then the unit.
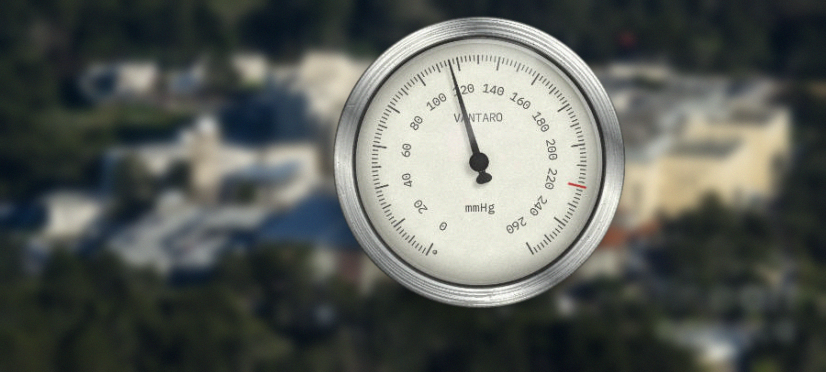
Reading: **116** mmHg
